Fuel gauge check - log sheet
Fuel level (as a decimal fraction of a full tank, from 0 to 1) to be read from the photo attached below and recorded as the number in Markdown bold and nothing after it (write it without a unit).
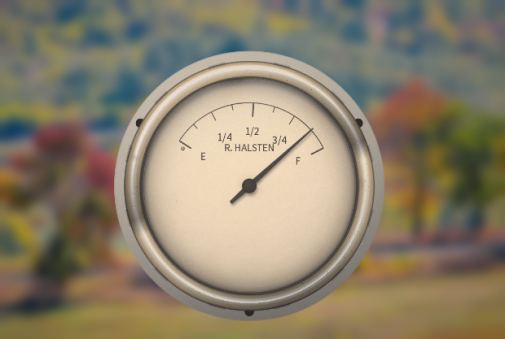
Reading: **0.875**
